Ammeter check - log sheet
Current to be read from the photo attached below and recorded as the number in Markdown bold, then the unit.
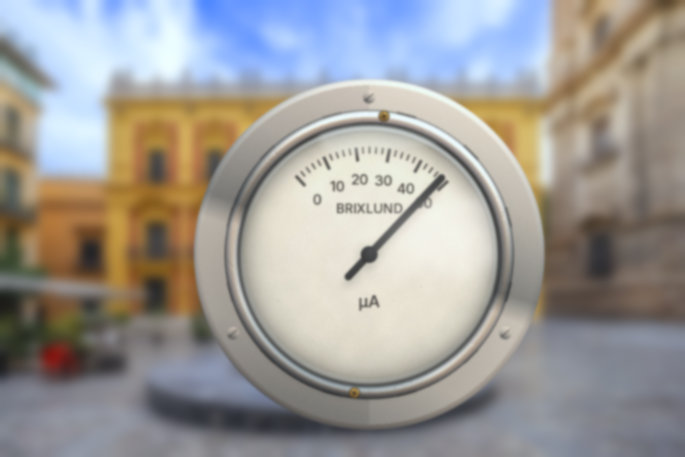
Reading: **48** µA
